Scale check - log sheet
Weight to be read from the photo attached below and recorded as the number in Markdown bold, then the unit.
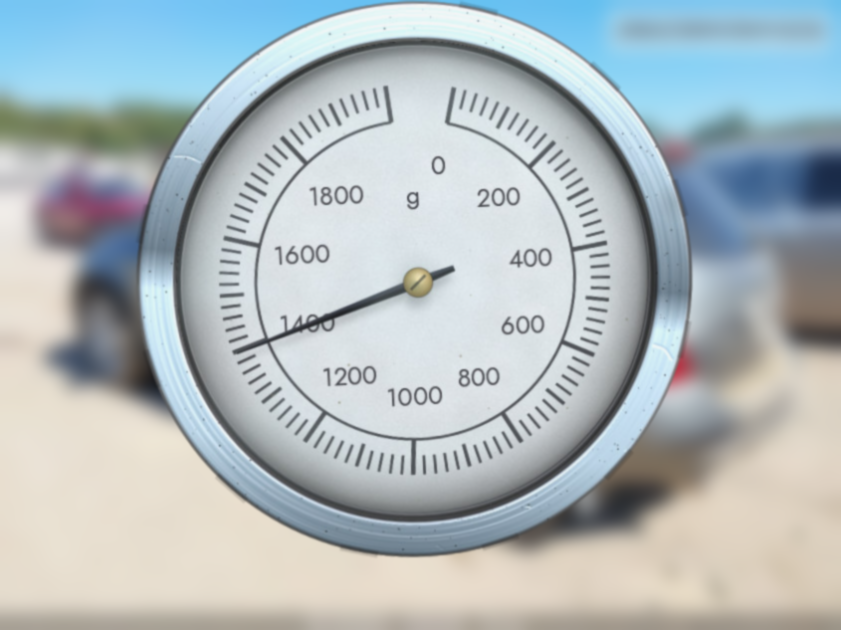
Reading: **1400** g
